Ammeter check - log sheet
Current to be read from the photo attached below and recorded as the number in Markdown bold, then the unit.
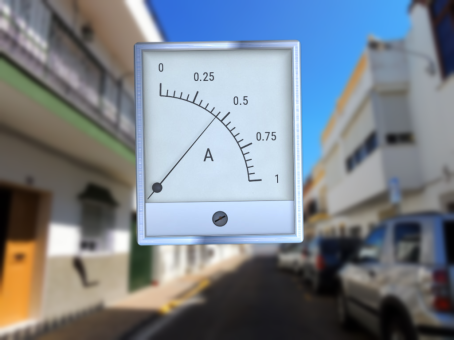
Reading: **0.45** A
